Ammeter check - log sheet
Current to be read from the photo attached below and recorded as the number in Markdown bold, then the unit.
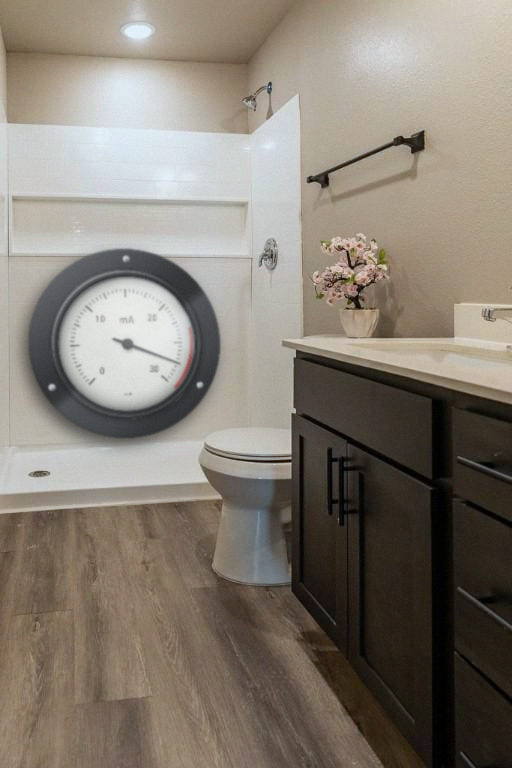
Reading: **27.5** mA
